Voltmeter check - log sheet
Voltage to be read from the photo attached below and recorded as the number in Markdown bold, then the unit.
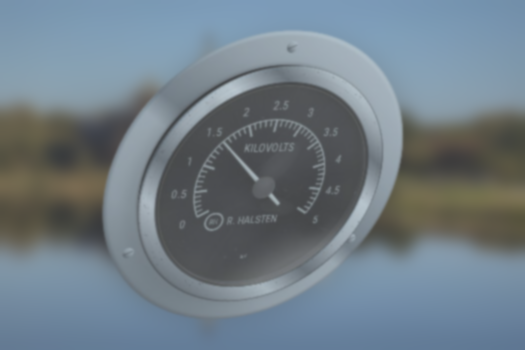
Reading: **1.5** kV
